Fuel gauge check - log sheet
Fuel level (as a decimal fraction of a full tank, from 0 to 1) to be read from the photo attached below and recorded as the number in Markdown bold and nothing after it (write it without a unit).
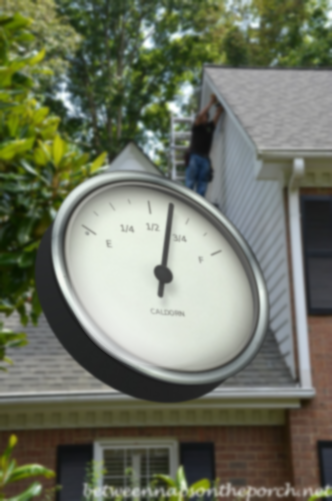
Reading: **0.625**
